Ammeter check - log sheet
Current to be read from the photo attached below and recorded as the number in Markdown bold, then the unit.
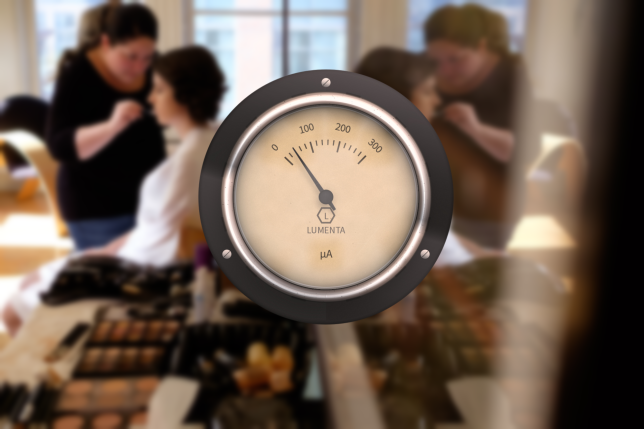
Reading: **40** µA
